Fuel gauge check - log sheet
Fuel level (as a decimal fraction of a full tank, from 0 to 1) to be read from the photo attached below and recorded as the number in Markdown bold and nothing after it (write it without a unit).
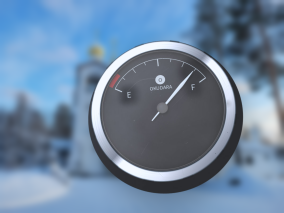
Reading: **0.875**
